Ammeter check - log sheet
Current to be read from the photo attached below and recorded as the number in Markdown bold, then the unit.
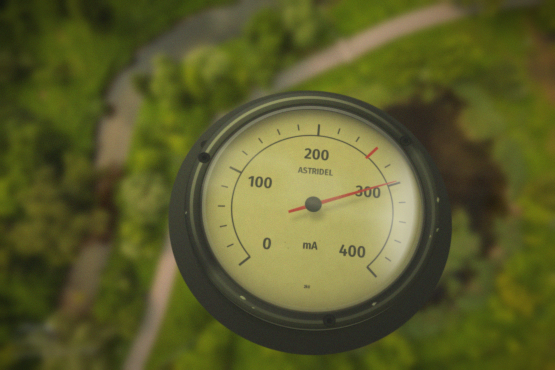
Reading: **300** mA
